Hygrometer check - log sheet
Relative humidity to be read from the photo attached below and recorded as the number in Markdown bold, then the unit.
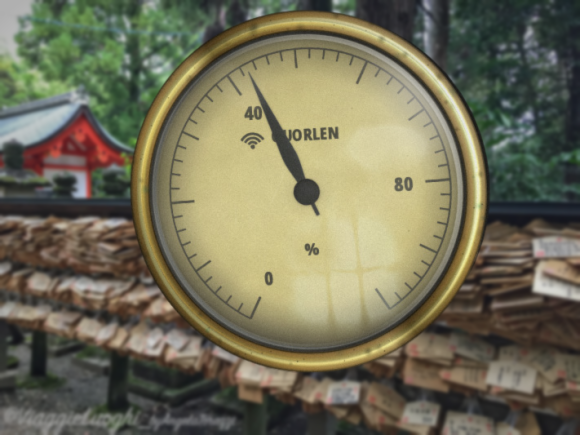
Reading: **43** %
